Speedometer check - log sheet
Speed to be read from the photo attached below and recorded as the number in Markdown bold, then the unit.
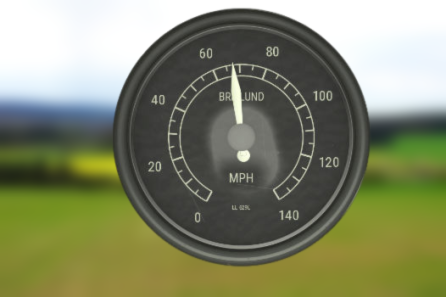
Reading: **67.5** mph
